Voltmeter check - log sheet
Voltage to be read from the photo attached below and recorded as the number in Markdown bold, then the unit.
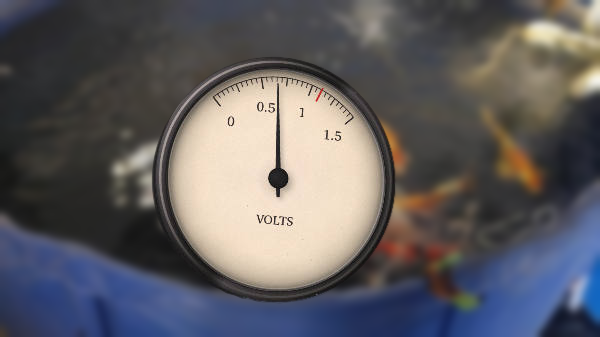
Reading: **0.65** V
